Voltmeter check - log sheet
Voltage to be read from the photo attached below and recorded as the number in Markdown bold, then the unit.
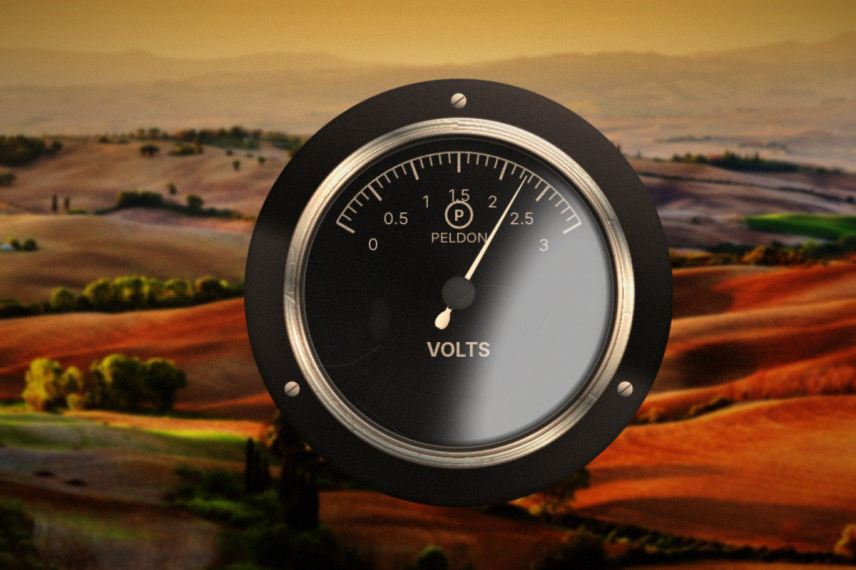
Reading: **2.25** V
